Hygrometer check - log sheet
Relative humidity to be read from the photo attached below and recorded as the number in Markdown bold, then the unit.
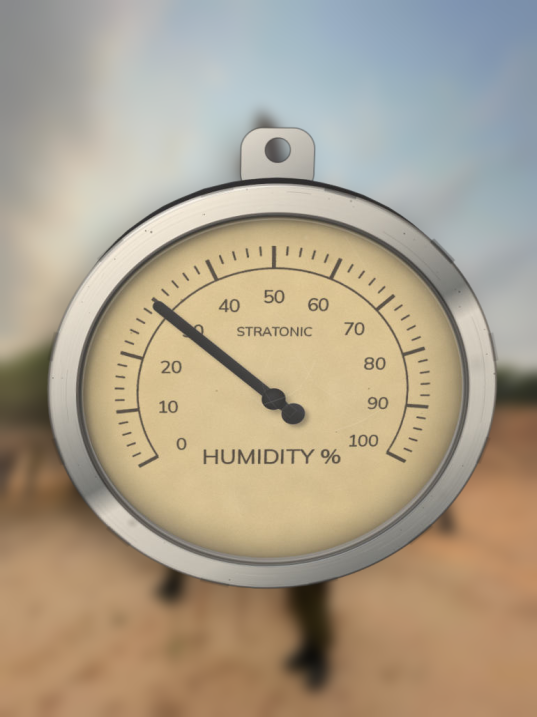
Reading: **30** %
